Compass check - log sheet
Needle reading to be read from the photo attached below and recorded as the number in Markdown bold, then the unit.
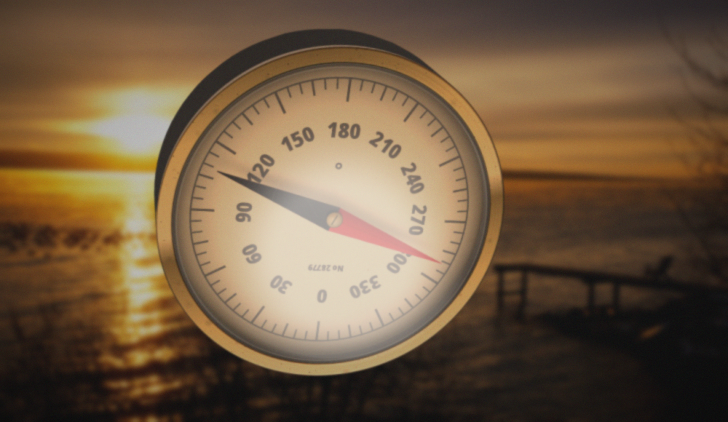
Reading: **290** °
